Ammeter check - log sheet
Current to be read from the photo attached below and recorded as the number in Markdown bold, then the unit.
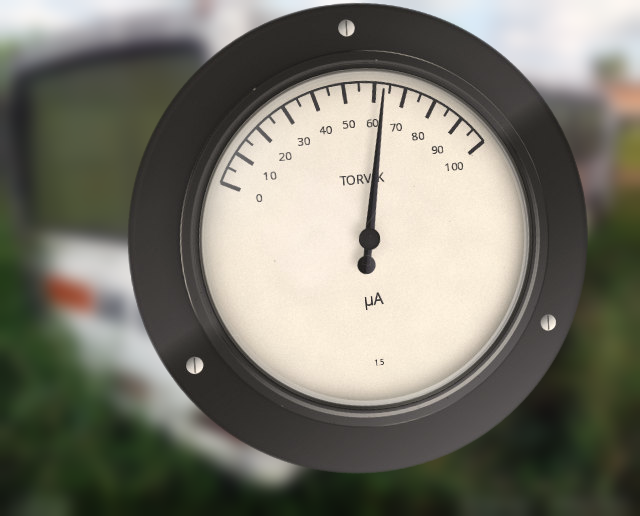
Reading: **62.5** µA
